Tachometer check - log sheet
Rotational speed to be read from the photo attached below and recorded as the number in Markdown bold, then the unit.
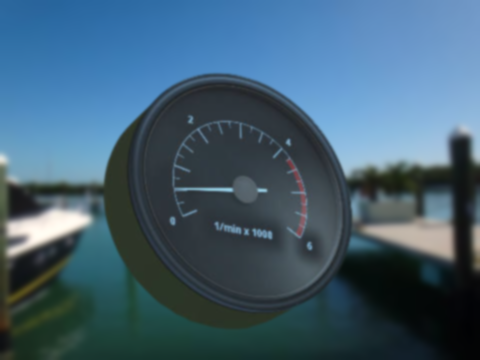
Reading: **500** rpm
